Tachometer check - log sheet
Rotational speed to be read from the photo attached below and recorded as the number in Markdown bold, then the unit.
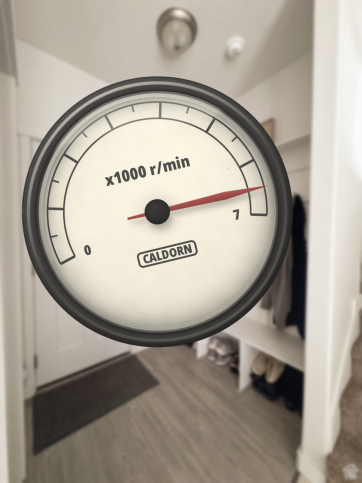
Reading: **6500** rpm
